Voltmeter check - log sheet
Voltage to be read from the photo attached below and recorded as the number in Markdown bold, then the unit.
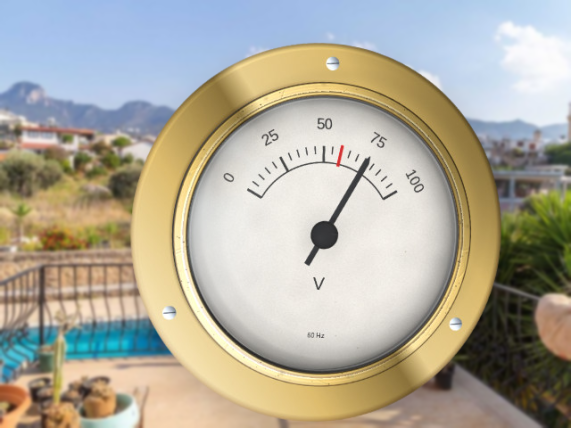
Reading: **75** V
